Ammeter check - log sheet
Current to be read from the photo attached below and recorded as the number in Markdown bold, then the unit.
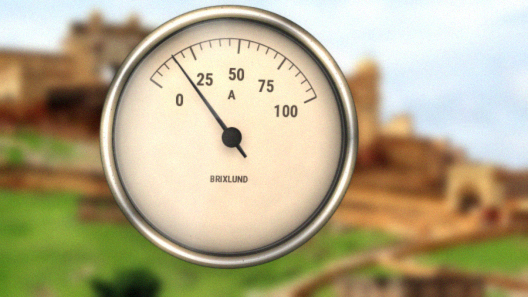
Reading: **15** A
